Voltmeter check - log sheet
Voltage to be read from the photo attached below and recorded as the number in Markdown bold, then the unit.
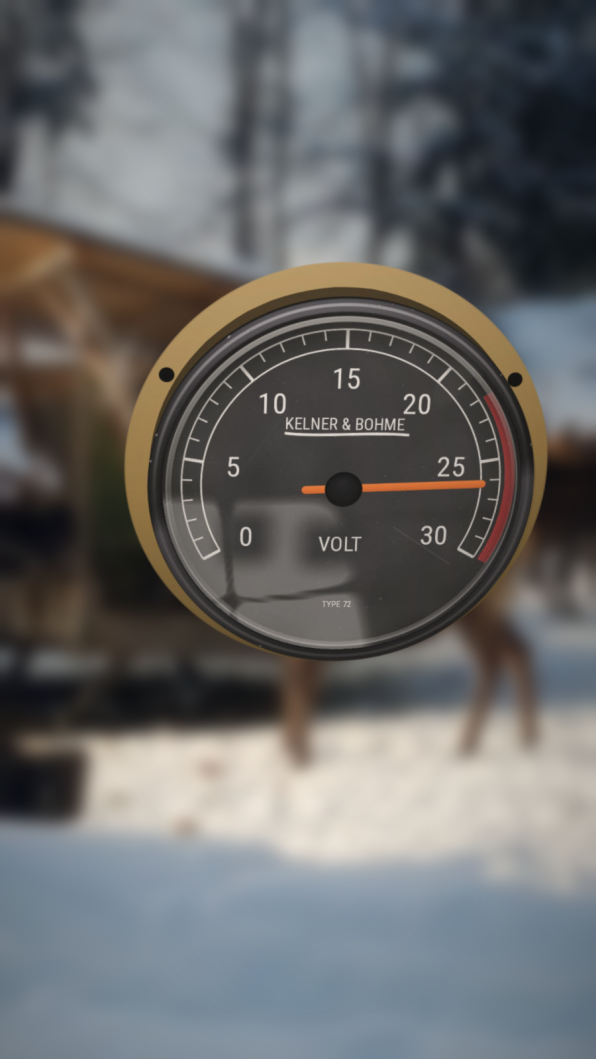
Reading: **26** V
